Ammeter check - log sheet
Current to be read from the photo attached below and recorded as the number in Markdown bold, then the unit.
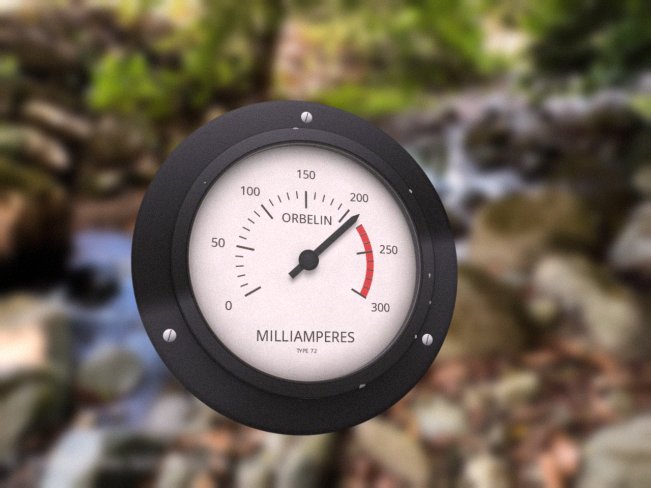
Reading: **210** mA
